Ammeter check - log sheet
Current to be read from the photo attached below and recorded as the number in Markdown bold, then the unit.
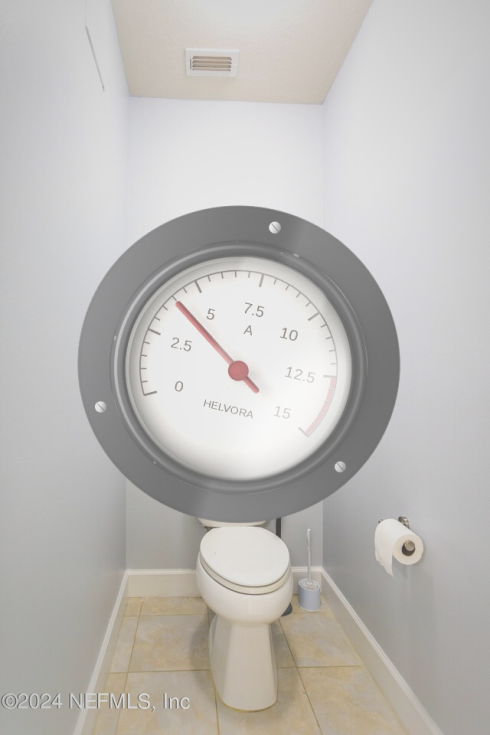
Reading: **4** A
